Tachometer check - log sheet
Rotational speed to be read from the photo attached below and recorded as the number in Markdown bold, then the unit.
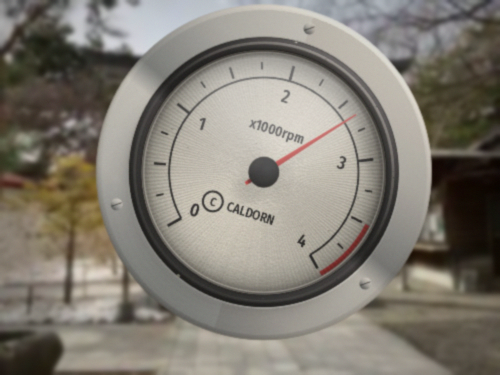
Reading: **2625** rpm
